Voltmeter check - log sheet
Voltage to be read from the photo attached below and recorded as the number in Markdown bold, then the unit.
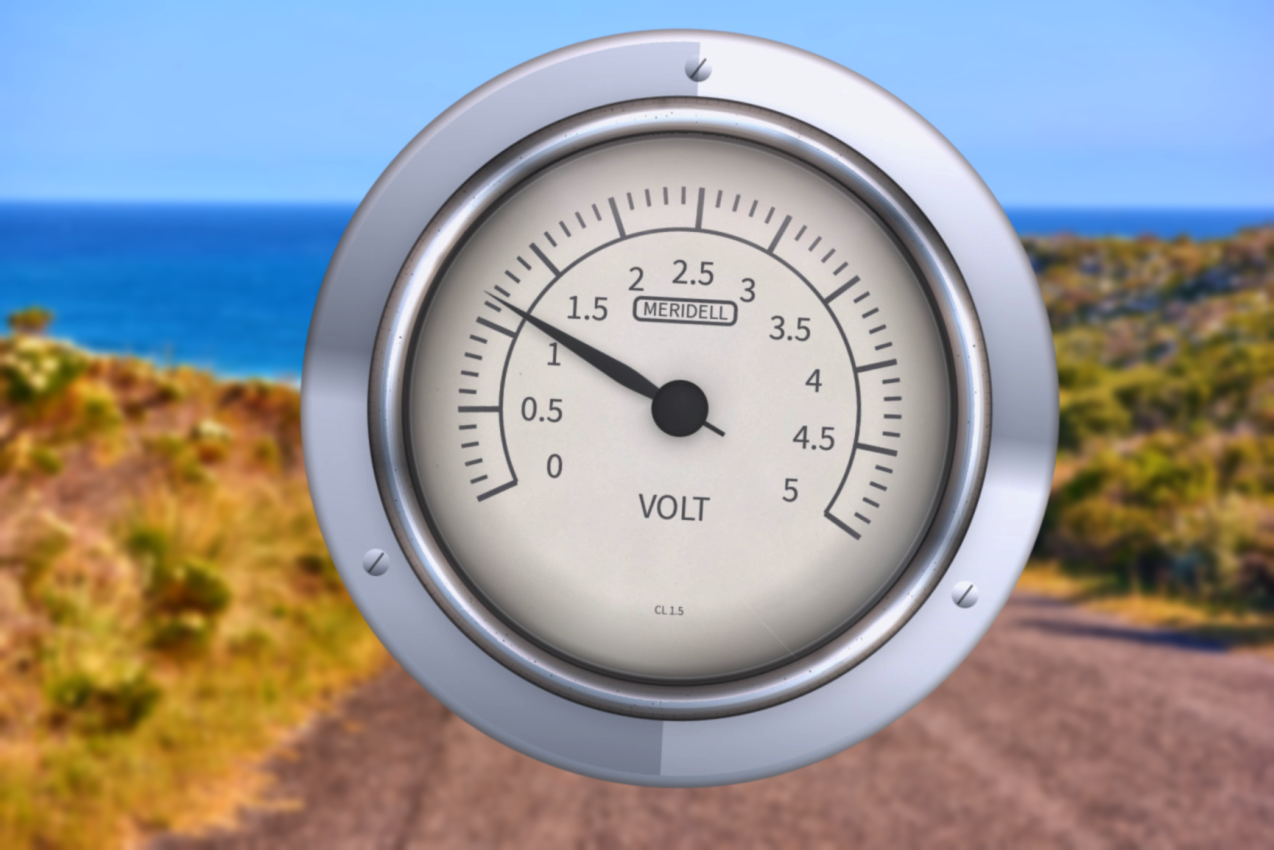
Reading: **1.15** V
